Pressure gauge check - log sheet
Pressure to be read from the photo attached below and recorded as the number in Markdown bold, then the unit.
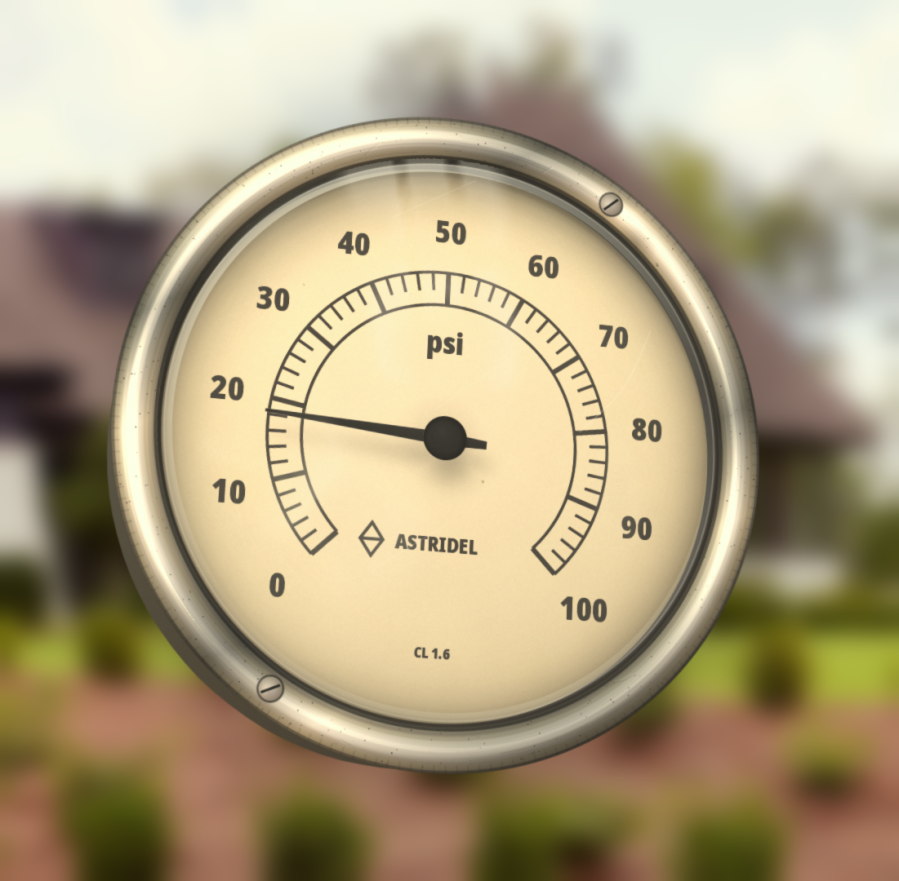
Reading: **18** psi
